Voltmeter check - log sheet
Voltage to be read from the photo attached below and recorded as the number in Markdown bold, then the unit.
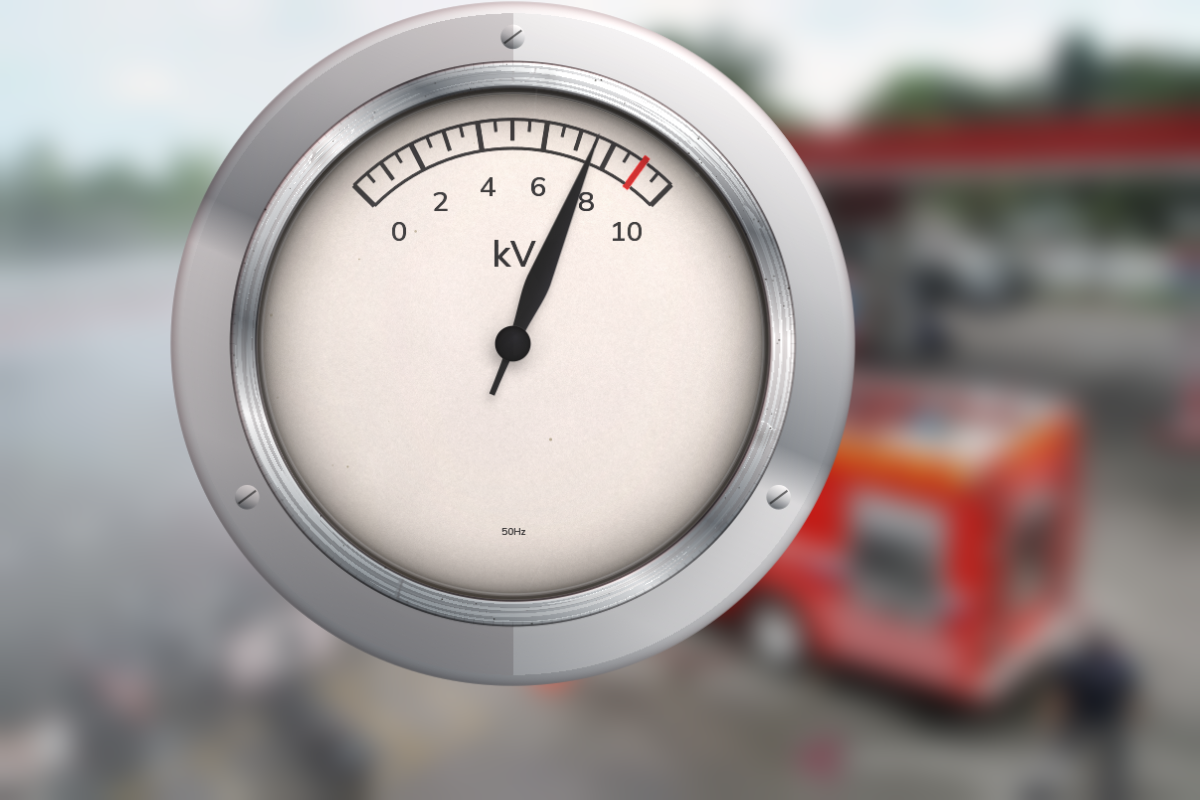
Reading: **7.5** kV
